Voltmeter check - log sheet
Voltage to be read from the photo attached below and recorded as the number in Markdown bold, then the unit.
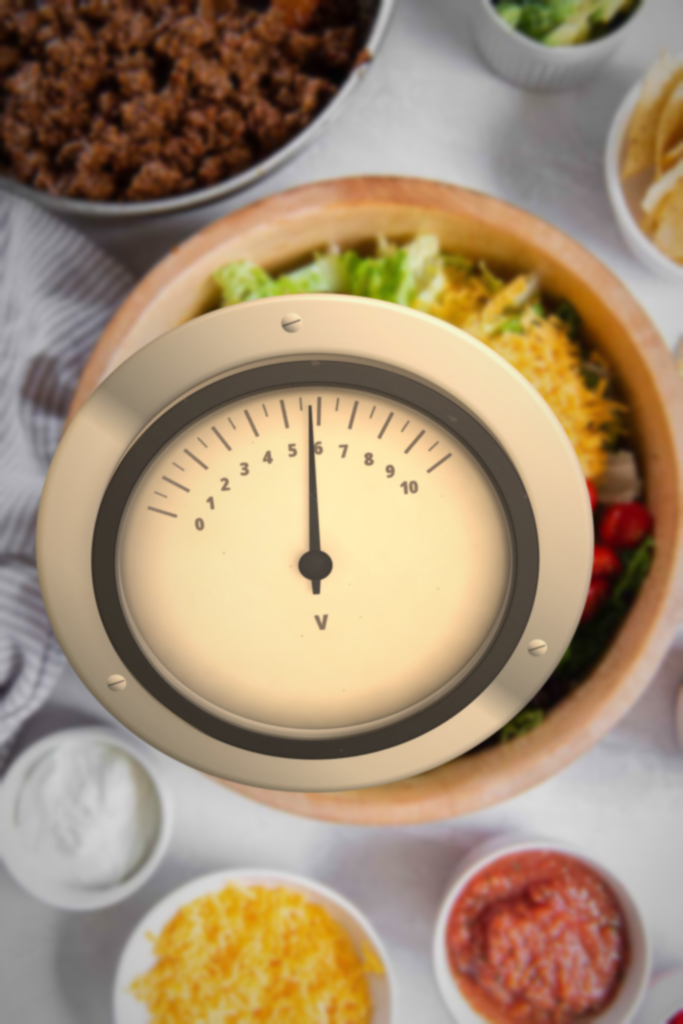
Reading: **5.75** V
